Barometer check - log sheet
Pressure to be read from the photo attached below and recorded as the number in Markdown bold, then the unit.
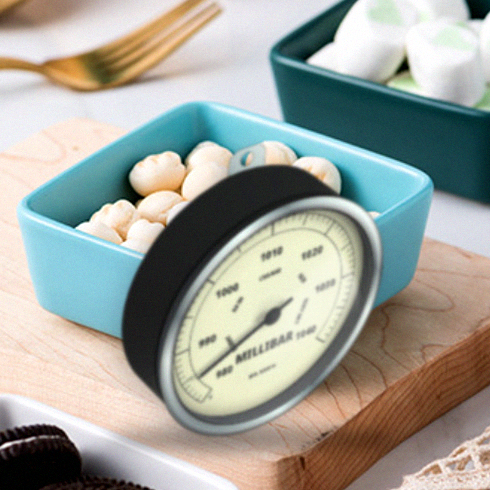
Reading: **985** mbar
